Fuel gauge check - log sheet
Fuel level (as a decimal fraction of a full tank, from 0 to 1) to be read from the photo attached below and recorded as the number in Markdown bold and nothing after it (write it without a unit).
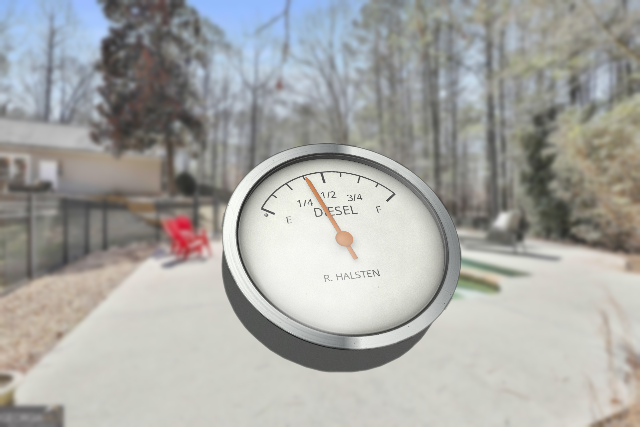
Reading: **0.375**
